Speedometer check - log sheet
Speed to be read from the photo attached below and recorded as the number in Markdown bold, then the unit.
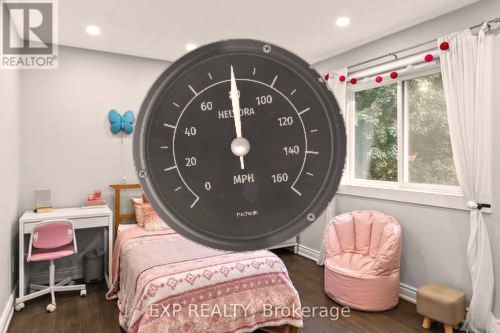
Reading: **80** mph
